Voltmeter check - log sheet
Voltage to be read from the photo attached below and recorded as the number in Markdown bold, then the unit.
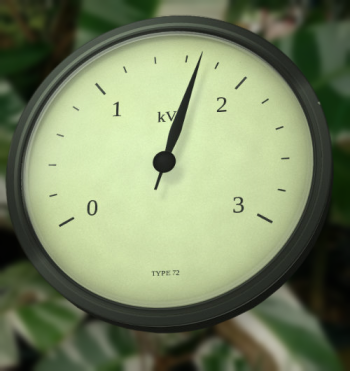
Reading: **1.7** kV
